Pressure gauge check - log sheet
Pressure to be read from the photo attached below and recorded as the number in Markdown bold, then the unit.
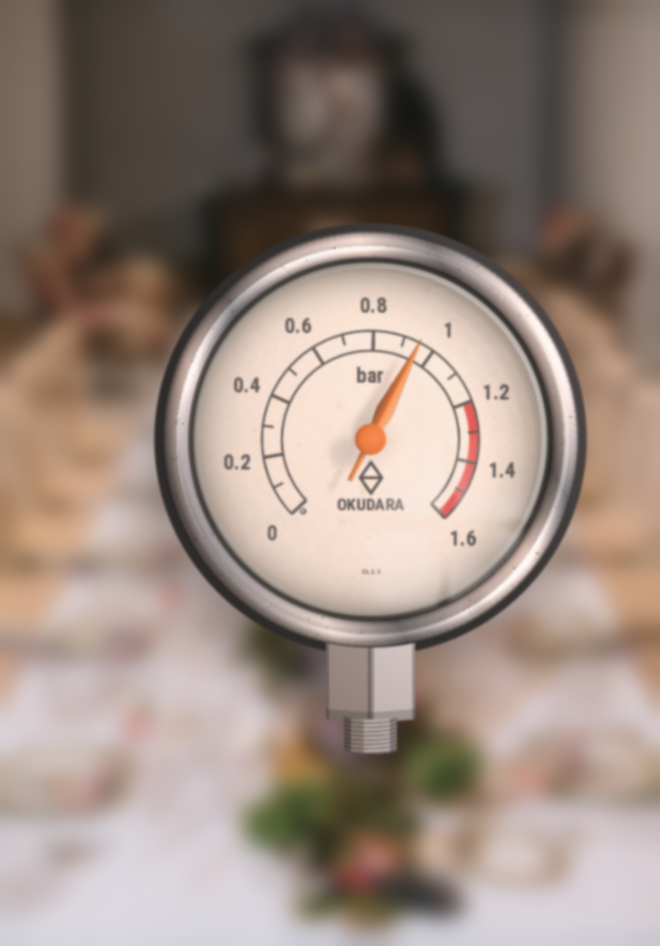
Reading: **0.95** bar
